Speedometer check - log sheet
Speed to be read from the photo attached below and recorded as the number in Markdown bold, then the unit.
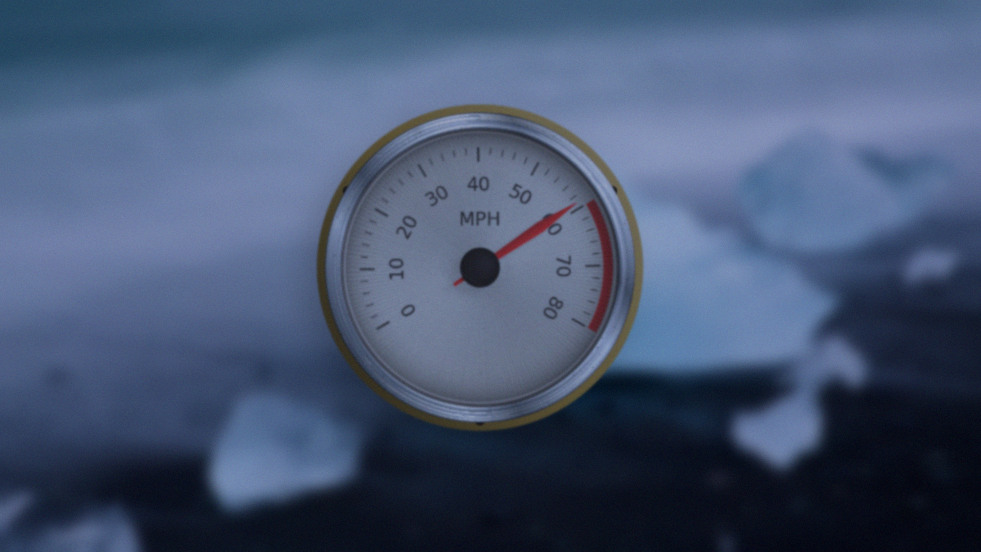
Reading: **59** mph
